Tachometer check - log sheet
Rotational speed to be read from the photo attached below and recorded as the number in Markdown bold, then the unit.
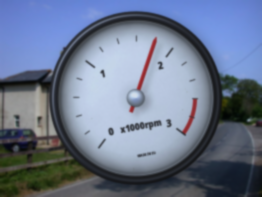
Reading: **1800** rpm
